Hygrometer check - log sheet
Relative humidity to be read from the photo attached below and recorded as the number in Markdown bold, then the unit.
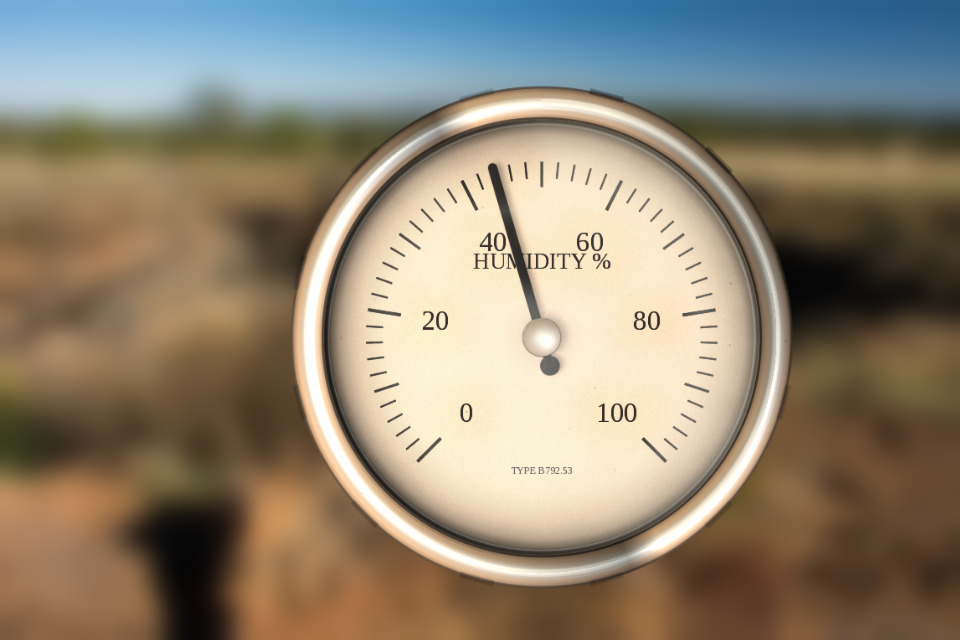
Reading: **44** %
